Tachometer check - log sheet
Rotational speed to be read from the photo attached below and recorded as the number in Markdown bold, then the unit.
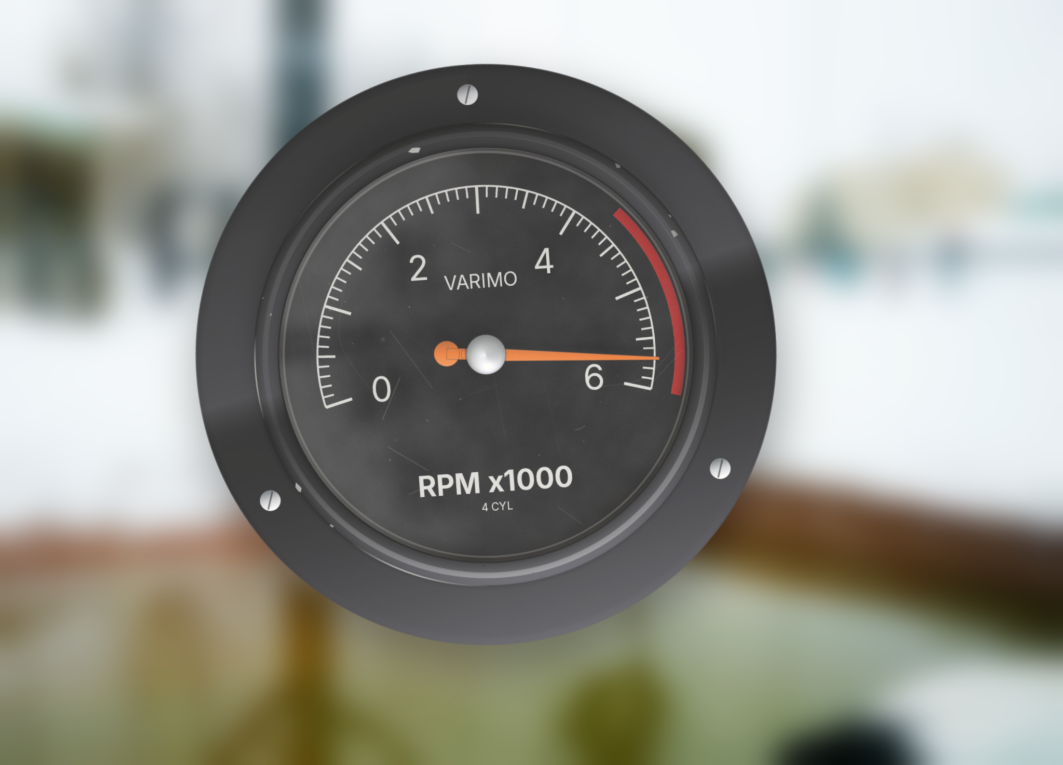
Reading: **5700** rpm
